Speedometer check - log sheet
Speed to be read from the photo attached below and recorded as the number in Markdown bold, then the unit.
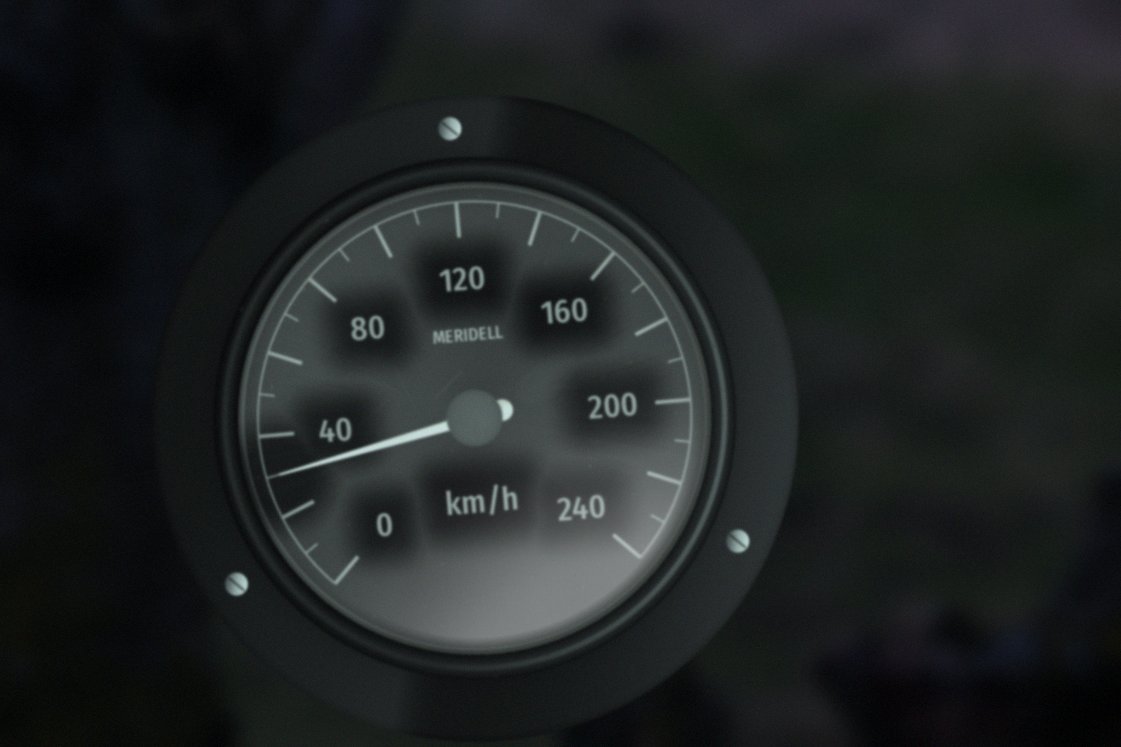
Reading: **30** km/h
